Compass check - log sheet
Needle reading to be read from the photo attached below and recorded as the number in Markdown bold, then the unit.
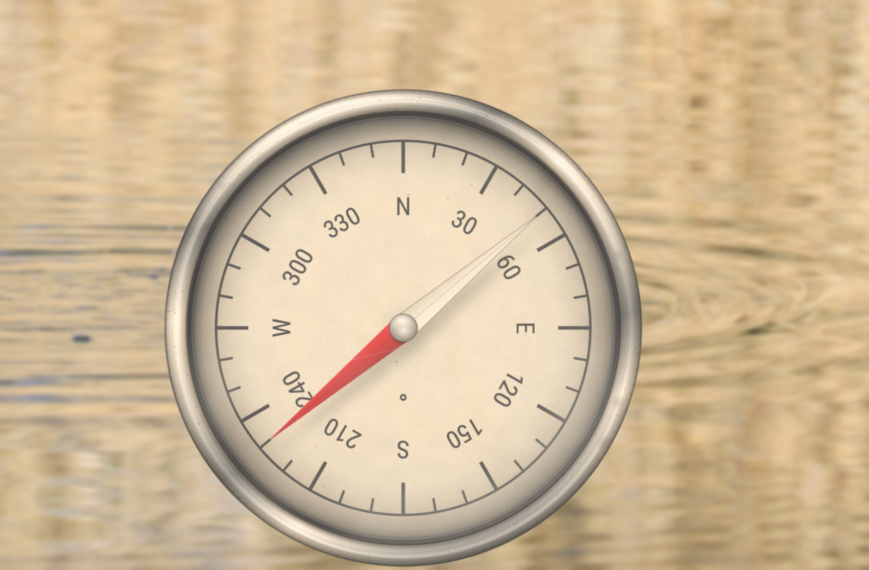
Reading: **230** °
